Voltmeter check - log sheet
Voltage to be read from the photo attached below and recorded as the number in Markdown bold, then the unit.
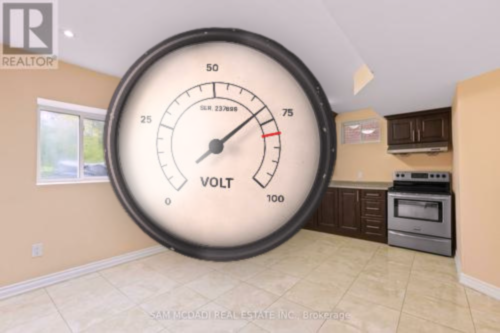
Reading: **70** V
